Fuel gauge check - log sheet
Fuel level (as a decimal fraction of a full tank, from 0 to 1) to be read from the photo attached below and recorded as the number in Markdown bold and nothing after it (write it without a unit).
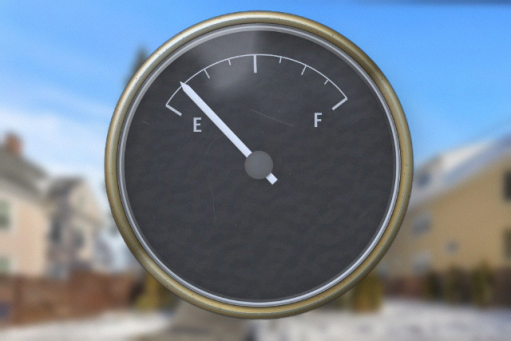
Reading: **0.125**
